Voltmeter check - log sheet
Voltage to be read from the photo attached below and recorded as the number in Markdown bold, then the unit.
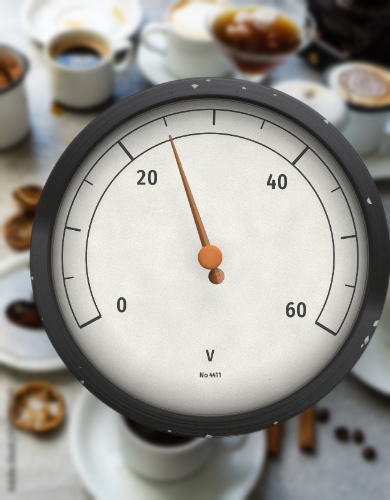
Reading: **25** V
